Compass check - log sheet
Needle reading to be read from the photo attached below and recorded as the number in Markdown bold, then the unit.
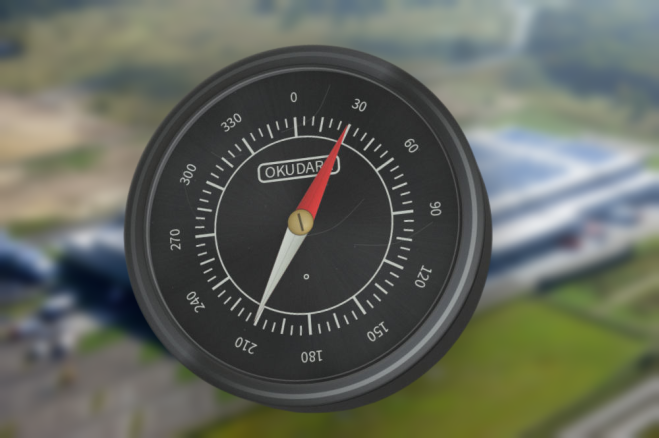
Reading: **30** °
